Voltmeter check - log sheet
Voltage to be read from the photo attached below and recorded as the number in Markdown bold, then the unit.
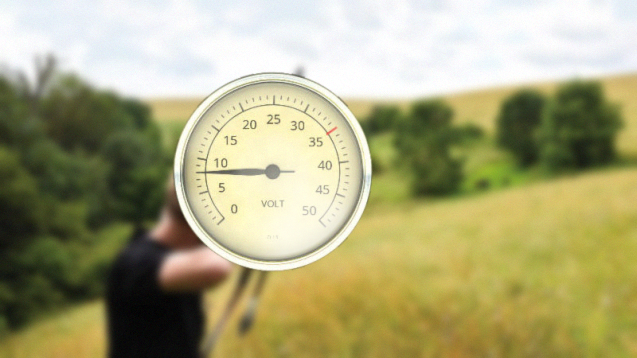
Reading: **8** V
